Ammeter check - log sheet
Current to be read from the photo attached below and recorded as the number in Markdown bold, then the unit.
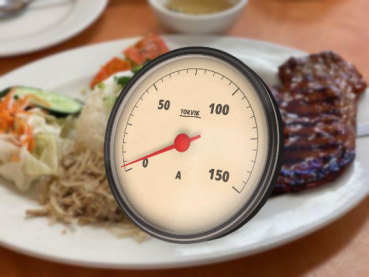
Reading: **2.5** A
